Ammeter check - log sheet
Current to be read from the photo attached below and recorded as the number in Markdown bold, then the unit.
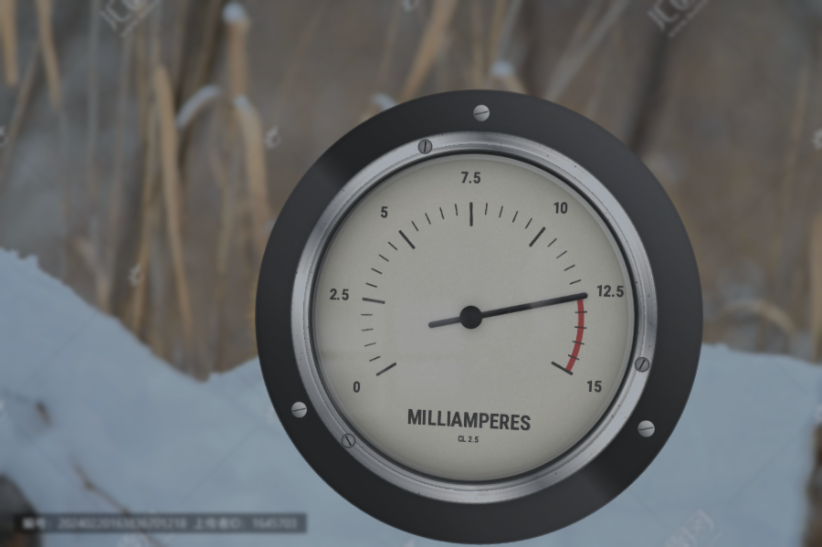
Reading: **12.5** mA
